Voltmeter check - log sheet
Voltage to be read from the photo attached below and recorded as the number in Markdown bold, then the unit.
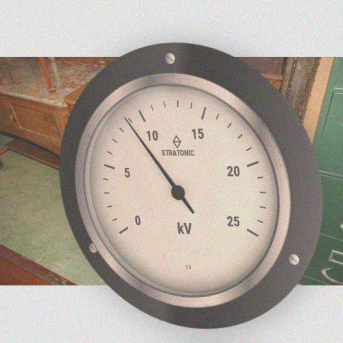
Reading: **9** kV
